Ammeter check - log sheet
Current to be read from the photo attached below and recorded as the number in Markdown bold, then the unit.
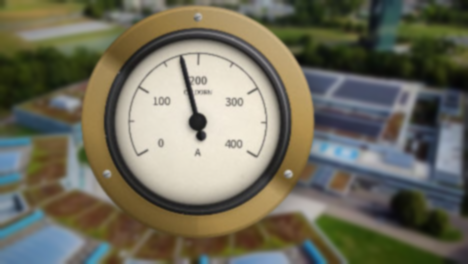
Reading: **175** A
